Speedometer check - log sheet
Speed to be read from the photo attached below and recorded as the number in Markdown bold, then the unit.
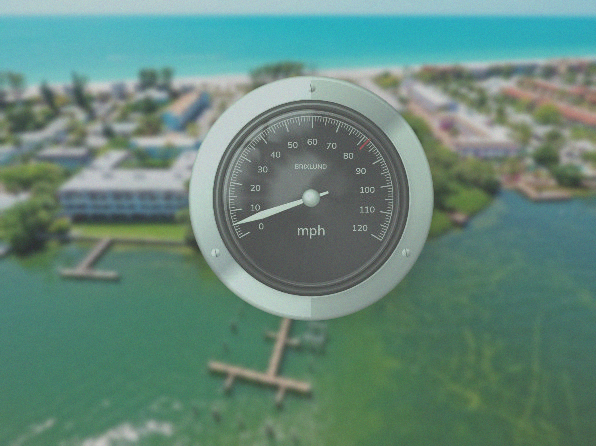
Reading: **5** mph
